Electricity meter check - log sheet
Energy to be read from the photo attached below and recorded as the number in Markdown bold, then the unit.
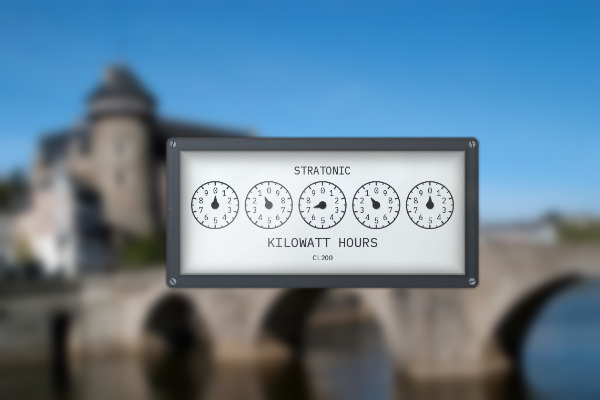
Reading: **710** kWh
